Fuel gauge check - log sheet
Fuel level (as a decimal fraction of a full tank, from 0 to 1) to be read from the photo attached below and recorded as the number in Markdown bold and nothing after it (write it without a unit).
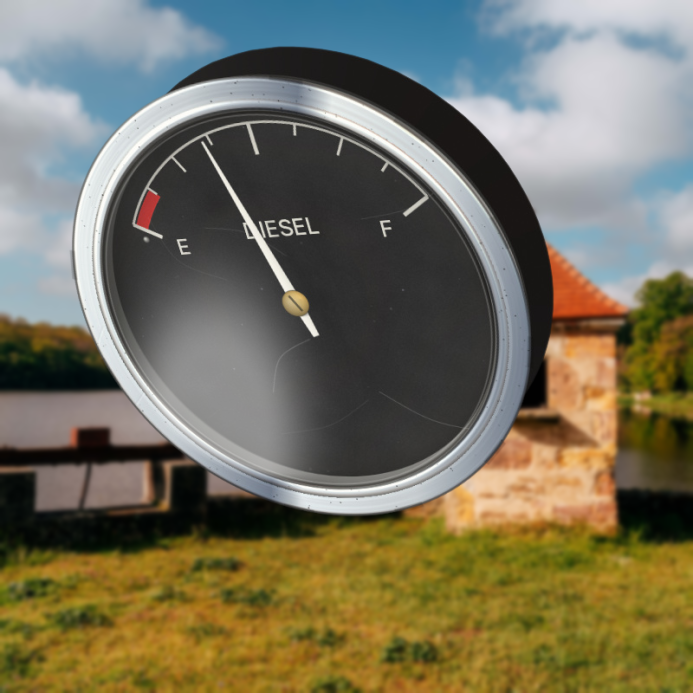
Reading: **0.375**
